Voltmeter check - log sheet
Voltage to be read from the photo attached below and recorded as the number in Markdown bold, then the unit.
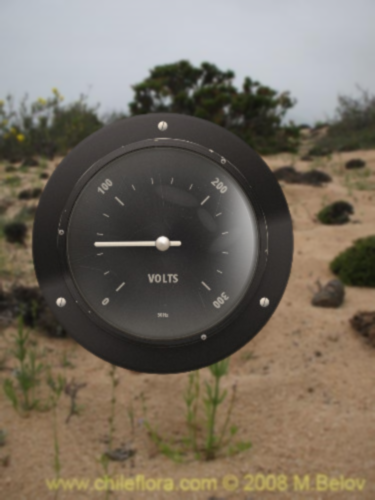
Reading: **50** V
